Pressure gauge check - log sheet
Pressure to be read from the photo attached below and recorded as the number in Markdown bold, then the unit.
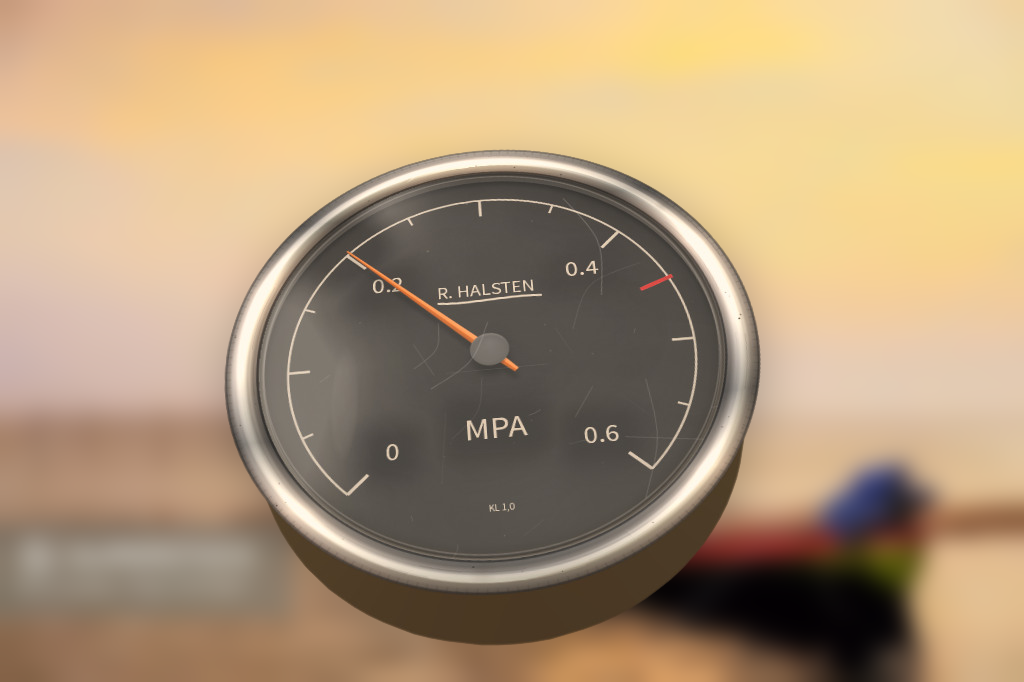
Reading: **0.2** MPa
